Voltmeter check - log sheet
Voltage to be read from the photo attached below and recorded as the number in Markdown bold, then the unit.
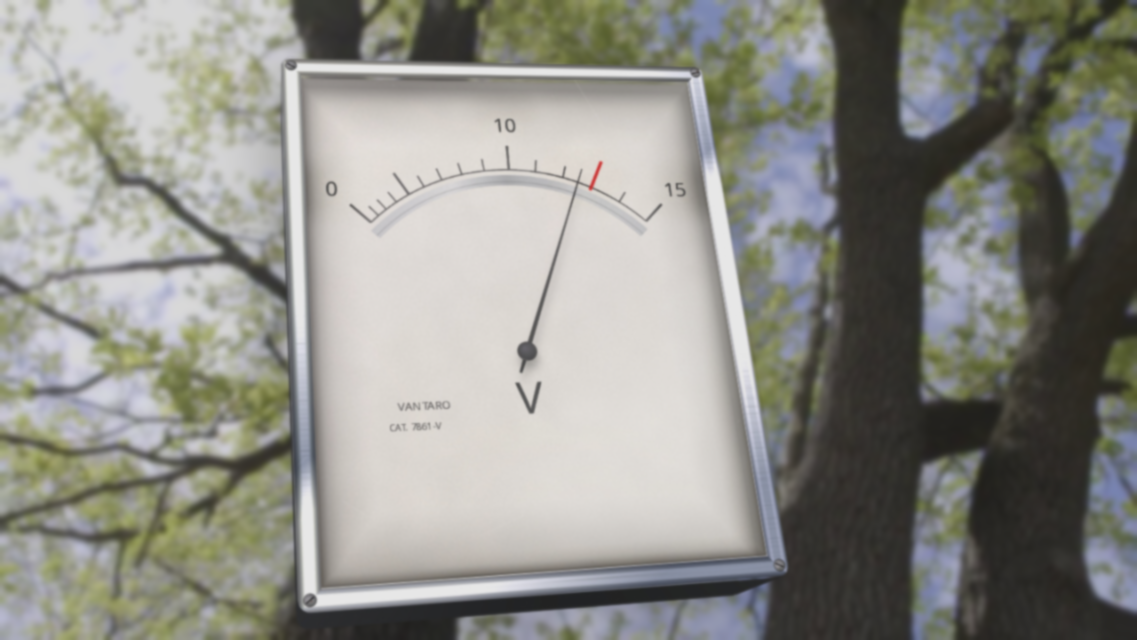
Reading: **12.5** V
